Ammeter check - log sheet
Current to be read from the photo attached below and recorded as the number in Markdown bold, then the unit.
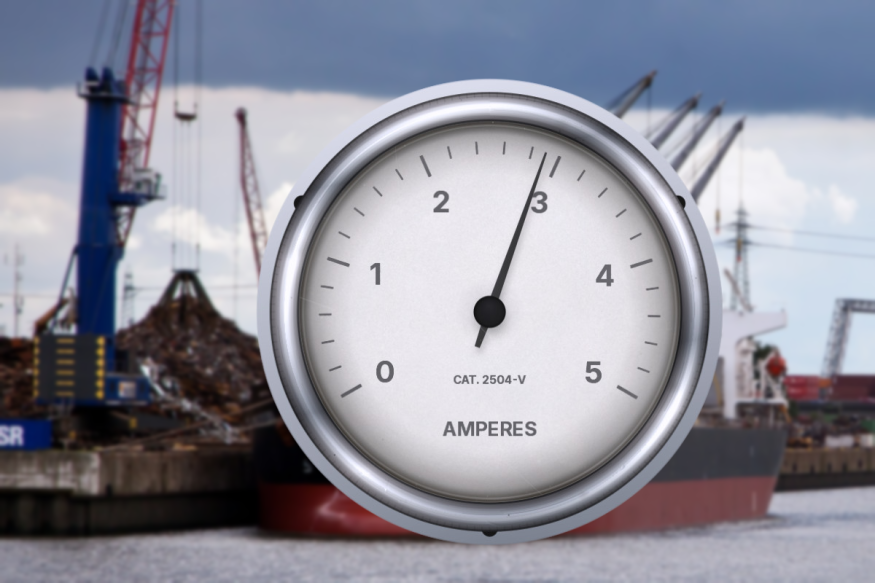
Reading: **2.9** A
